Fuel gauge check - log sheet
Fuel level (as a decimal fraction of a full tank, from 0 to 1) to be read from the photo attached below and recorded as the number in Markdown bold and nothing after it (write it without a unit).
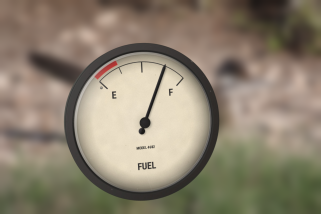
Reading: **0.75**
